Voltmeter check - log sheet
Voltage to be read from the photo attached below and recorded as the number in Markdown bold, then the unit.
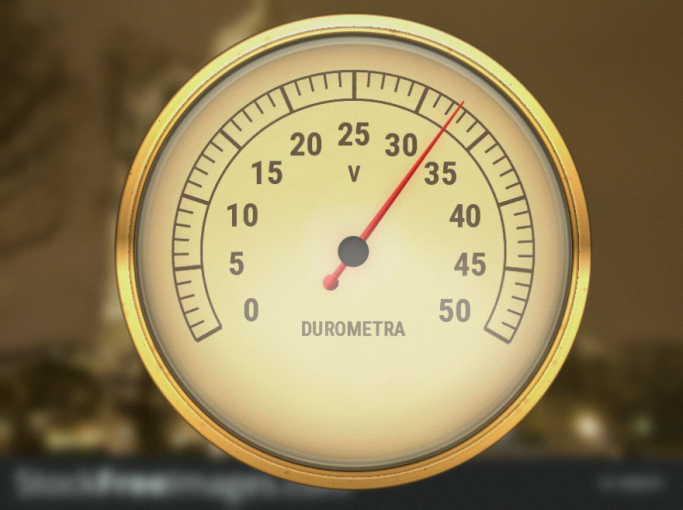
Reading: **32.5** V
